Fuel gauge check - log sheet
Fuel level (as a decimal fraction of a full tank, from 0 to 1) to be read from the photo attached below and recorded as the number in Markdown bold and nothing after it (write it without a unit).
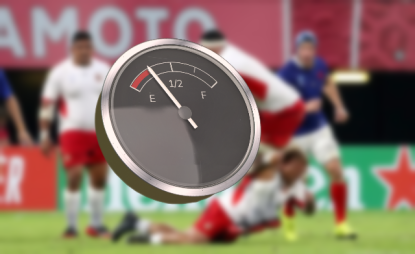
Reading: **0.25**
